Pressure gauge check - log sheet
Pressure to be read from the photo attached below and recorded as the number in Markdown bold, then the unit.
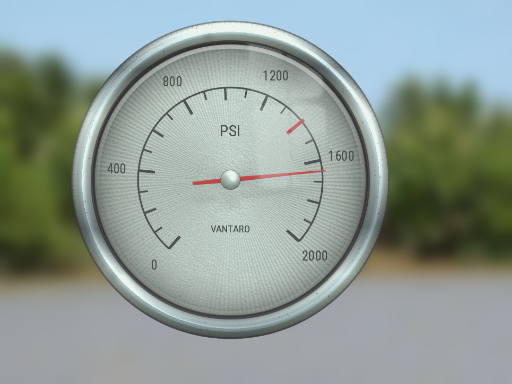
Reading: **1650** psi
